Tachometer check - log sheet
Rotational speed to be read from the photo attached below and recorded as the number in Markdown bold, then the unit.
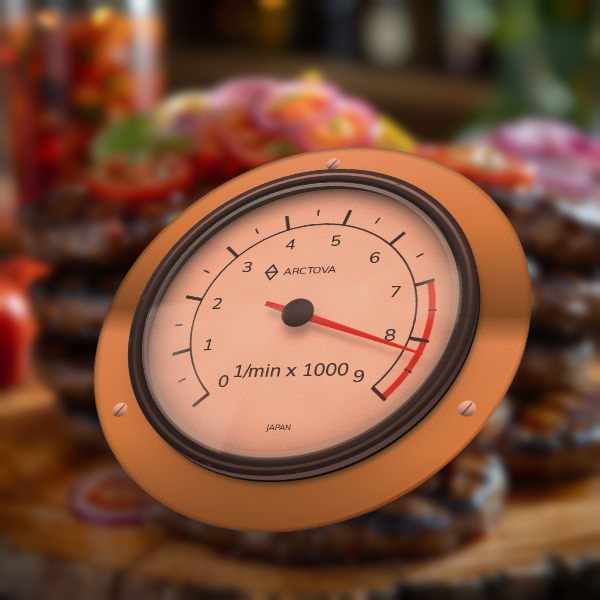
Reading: **8250** rpm
